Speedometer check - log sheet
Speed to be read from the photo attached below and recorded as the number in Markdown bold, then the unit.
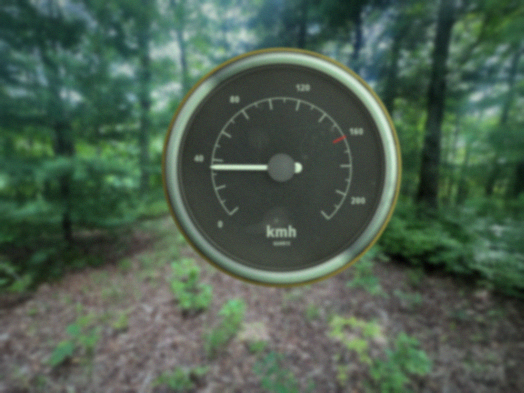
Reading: **35** km/h
